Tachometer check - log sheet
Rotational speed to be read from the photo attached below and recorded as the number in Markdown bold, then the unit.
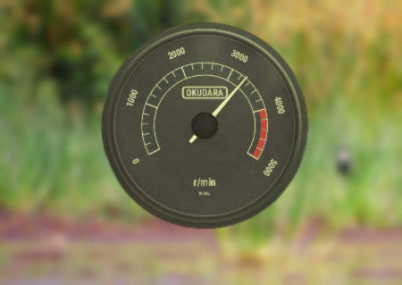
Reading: **3300** rpm
